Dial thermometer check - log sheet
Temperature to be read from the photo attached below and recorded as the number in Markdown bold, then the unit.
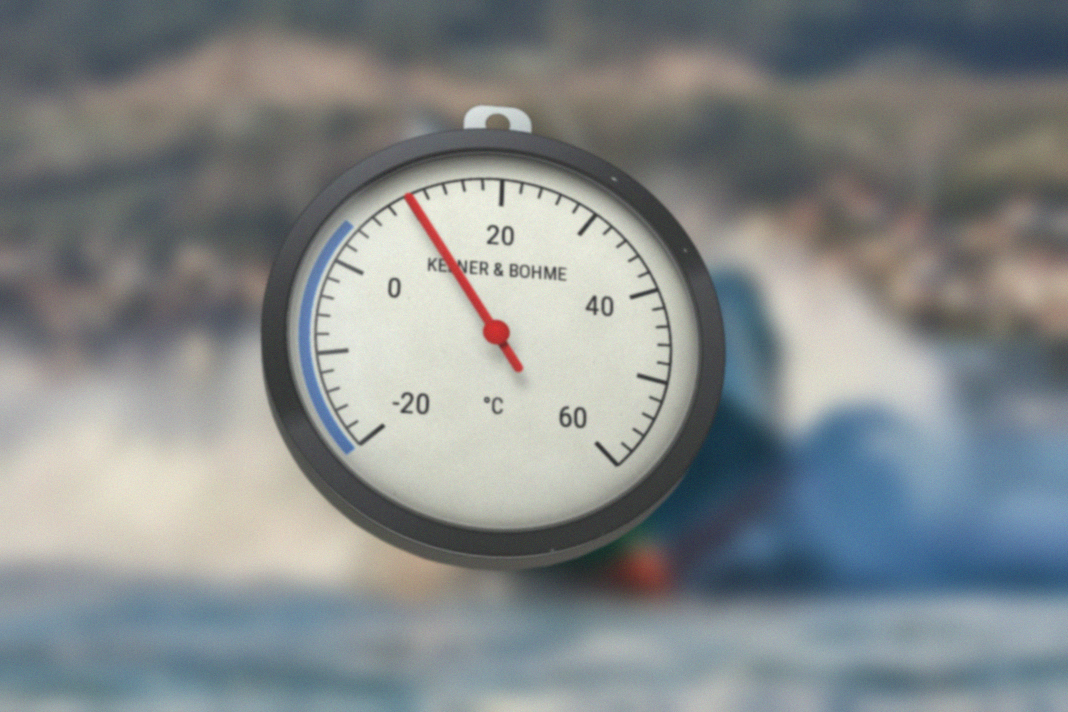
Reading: **10** °C
